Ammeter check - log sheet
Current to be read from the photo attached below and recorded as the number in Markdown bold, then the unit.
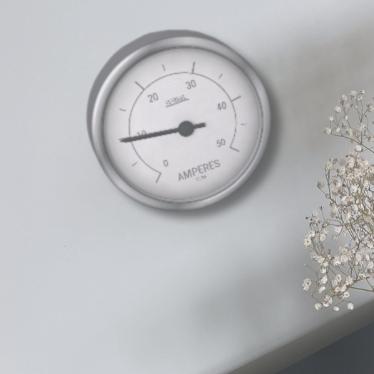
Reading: **10** A
